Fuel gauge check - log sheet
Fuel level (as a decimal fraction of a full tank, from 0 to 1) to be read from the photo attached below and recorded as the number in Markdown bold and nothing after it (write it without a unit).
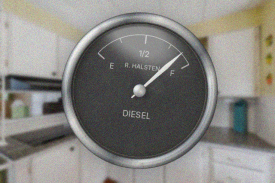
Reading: **0.875**
